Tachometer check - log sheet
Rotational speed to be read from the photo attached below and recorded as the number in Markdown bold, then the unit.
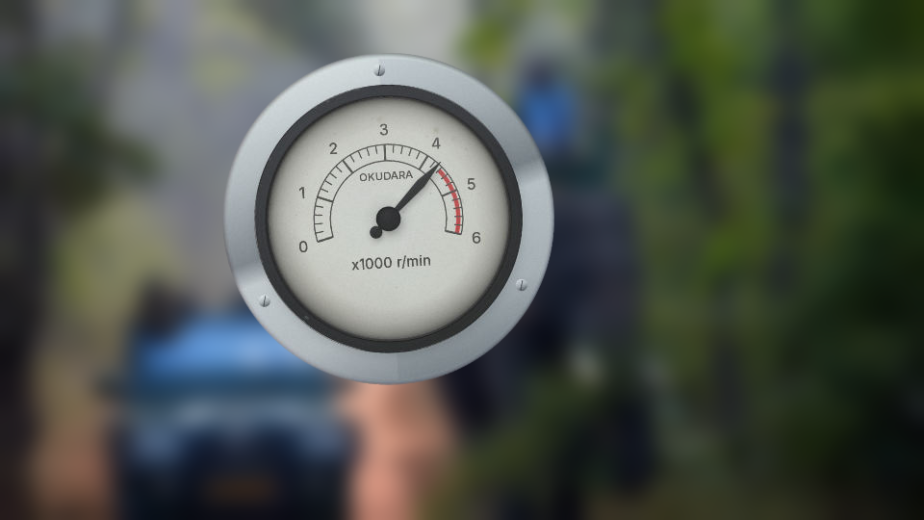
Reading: **4300** rpm
